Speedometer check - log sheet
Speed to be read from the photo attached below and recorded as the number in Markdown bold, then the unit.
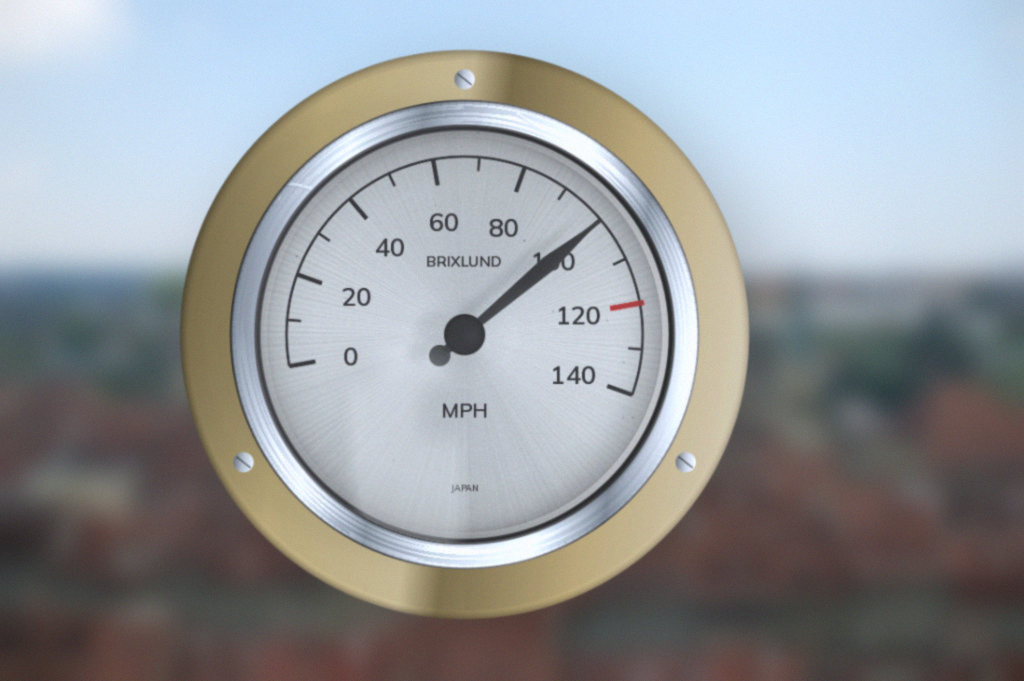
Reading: **100** mph
